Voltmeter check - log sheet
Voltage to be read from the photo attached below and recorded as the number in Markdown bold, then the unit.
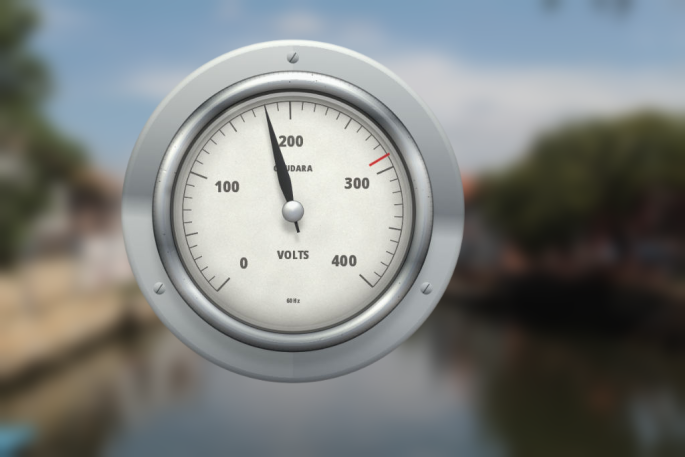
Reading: **180** V
